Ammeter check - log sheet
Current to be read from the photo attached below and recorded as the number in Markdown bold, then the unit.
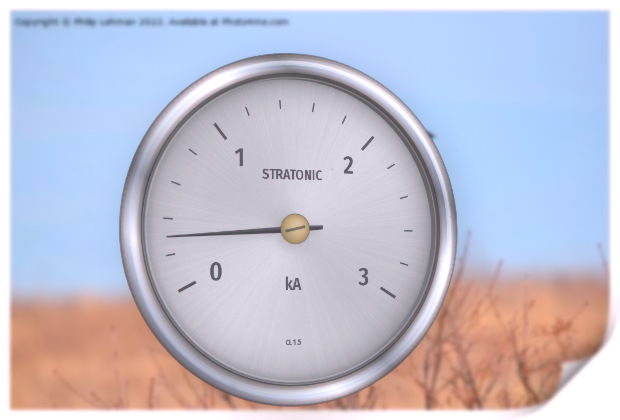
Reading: **0.3** kA
